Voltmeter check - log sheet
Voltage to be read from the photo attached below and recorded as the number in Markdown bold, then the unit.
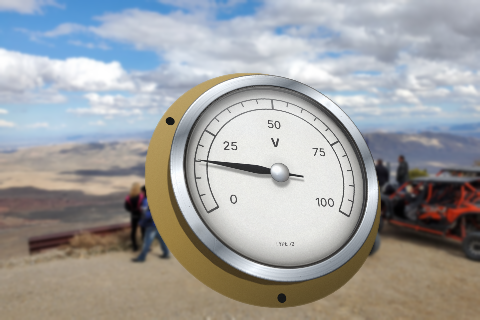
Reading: **15** V
